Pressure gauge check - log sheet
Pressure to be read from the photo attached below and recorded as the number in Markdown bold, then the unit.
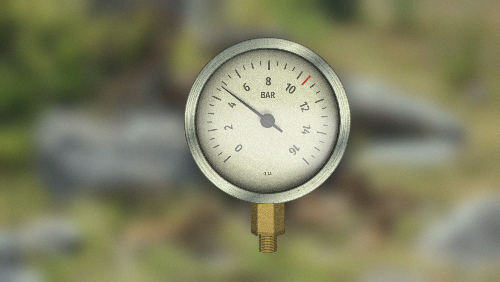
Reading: **4.75** bar
